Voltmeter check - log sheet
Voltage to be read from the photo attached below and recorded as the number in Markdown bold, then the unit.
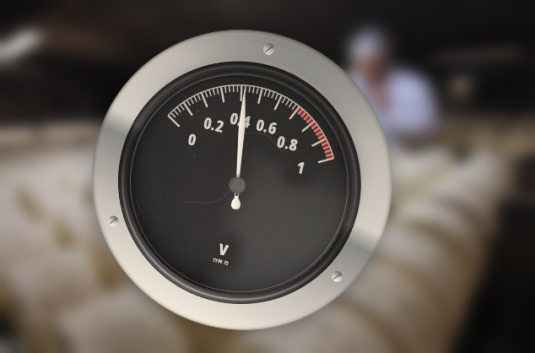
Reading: **0.42** V
